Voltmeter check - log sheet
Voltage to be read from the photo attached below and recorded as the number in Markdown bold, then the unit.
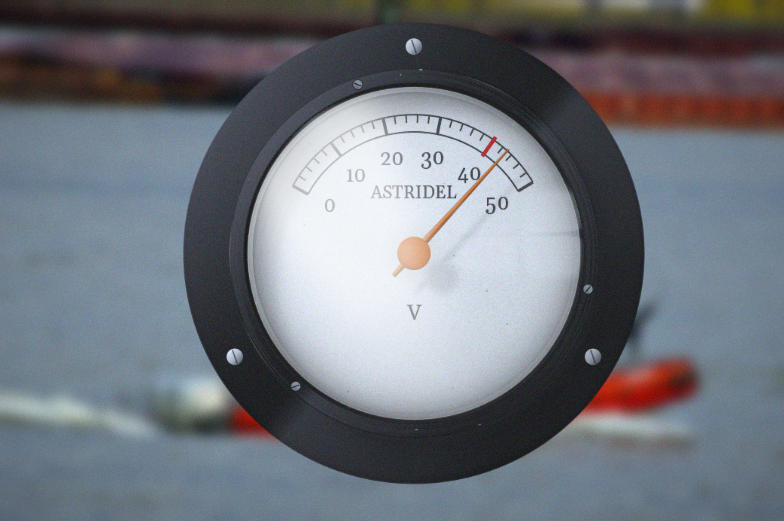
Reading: **43** V
